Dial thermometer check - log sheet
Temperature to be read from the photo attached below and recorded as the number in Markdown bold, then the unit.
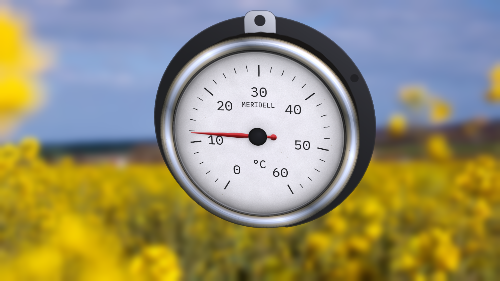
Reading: **12** °C
